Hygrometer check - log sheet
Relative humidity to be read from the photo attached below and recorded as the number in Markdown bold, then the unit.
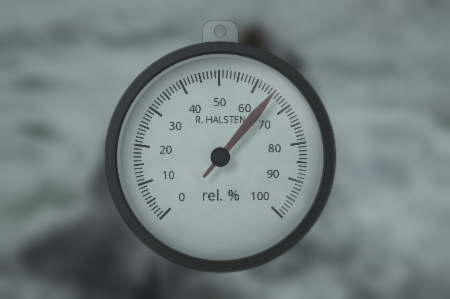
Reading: **65** %
